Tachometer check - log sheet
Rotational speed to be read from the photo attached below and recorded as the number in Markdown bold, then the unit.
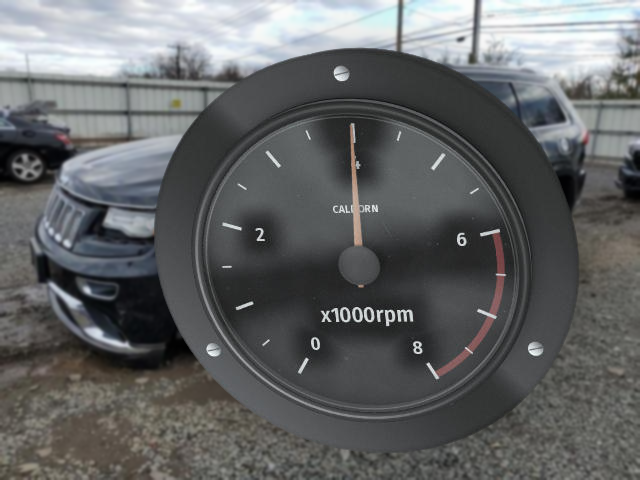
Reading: **4000** rpm
